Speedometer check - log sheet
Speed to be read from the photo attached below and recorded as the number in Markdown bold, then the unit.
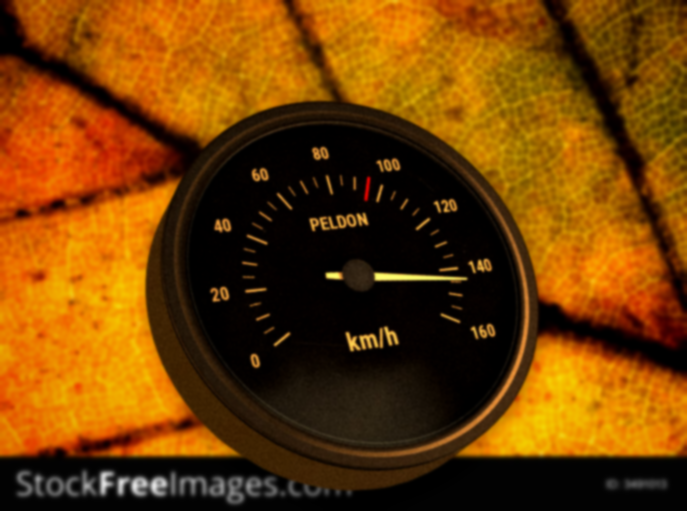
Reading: **145** km/h
